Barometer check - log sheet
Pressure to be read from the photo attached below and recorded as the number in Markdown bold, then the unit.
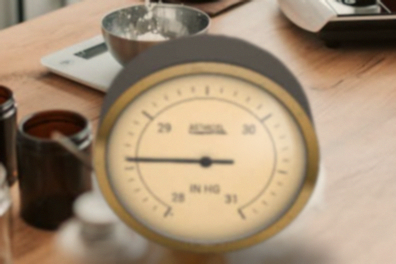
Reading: **28.6** inHg
